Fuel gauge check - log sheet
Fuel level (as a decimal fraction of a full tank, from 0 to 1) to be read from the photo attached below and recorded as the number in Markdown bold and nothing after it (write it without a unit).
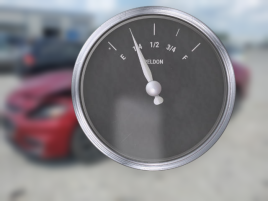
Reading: **0.25**
